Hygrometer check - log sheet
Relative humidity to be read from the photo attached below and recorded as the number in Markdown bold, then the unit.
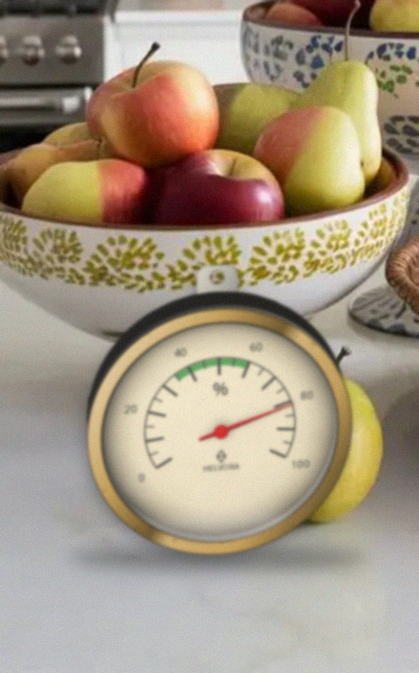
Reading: **80** %
